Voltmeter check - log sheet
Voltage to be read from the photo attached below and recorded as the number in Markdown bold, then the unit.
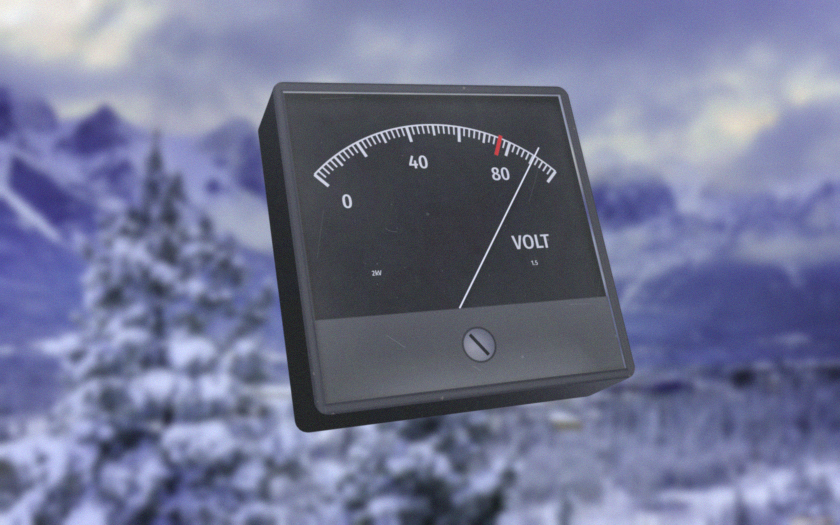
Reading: **90** V
